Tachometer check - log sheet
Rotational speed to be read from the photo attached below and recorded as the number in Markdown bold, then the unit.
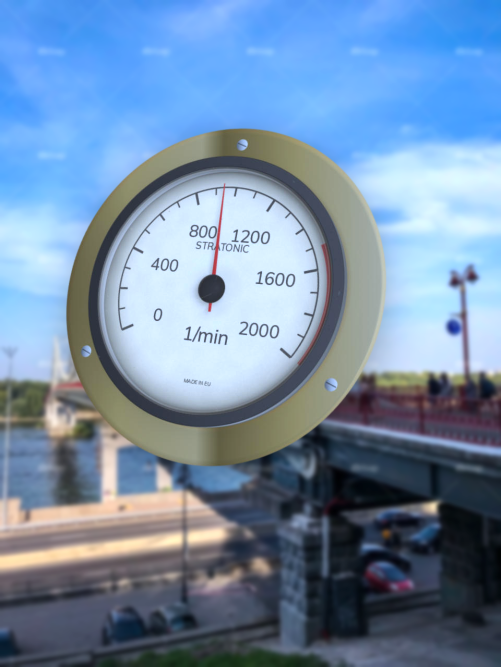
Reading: **950** rpm
